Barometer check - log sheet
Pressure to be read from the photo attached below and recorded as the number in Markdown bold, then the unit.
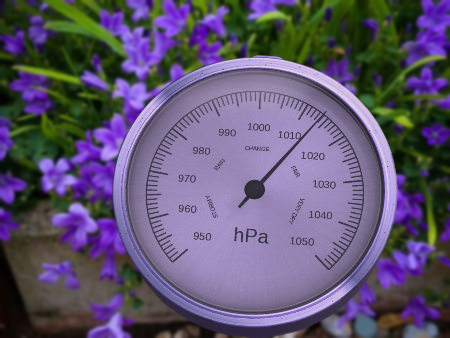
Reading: **1014** hPa
